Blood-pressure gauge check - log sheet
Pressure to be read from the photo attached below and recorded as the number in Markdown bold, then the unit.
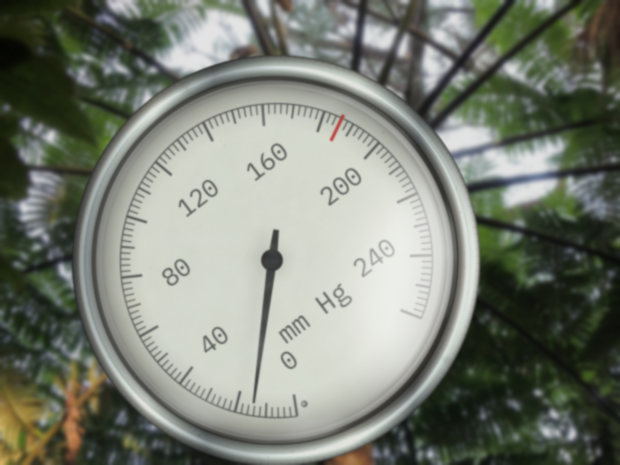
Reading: **14** mmHg
